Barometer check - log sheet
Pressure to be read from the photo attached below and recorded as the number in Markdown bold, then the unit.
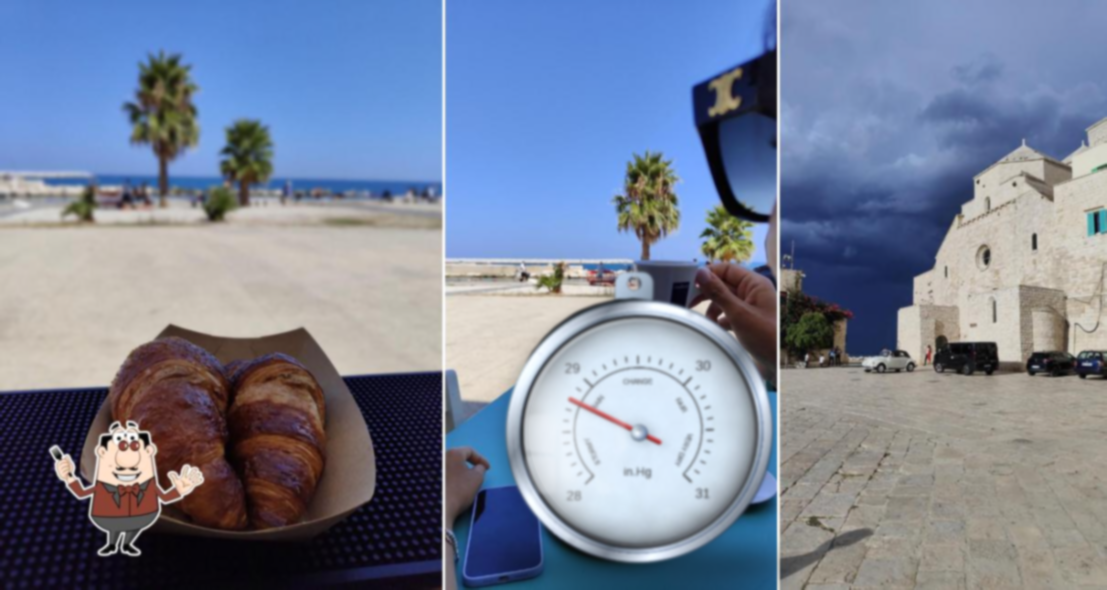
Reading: **28.8** inHg
